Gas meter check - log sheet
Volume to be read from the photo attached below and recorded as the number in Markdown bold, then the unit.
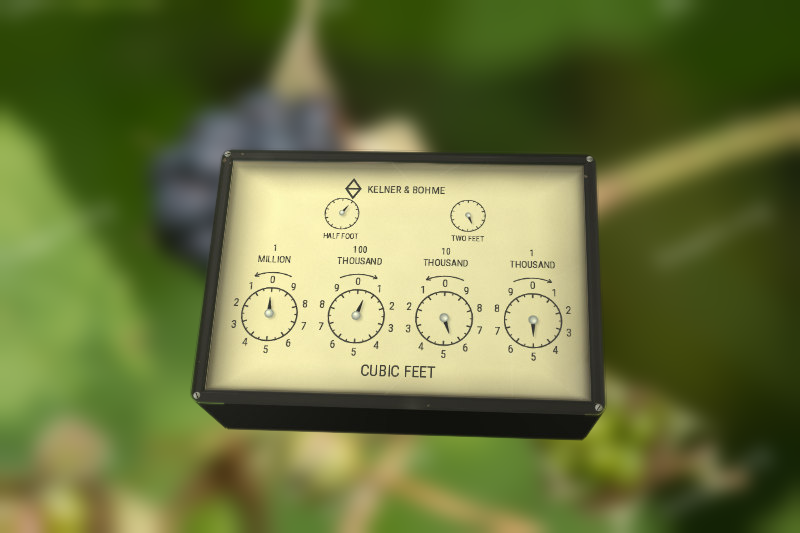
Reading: **5500** ft³
